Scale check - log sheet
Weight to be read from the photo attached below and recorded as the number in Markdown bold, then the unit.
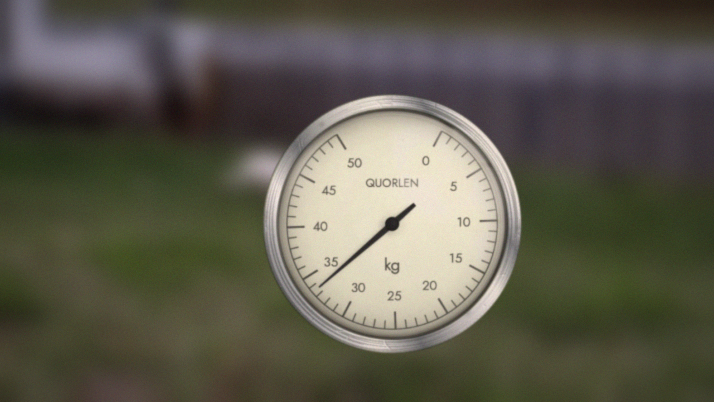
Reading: **33.5** kg
